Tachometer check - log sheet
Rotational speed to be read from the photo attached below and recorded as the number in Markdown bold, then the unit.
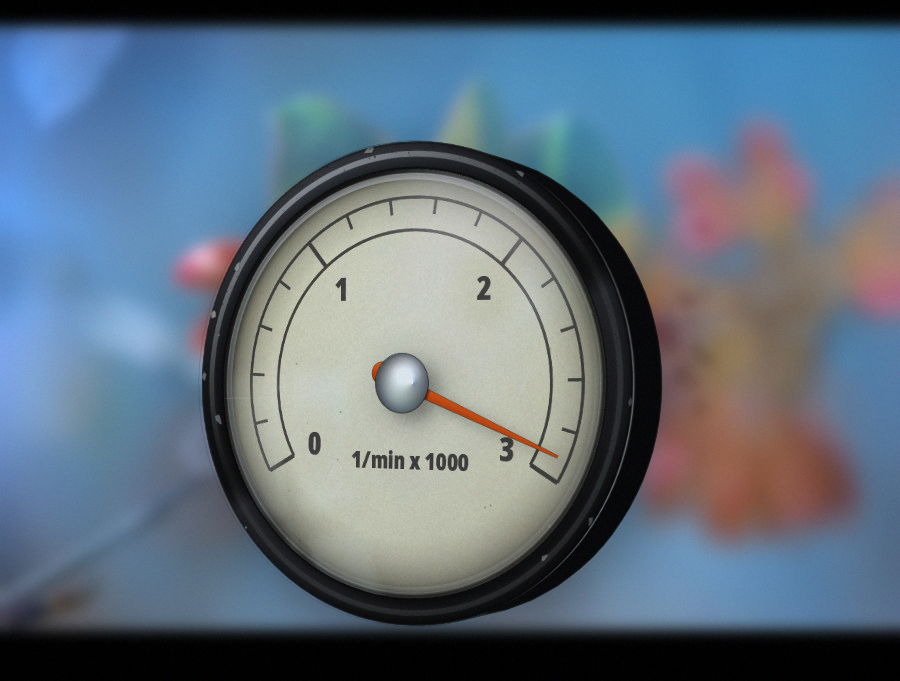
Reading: **2900** rpm
